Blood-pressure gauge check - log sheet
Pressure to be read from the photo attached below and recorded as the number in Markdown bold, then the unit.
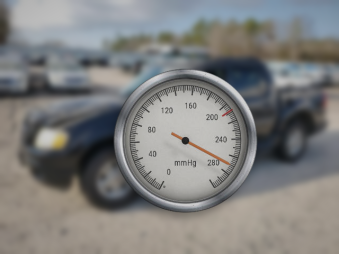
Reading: **270** mmHg
